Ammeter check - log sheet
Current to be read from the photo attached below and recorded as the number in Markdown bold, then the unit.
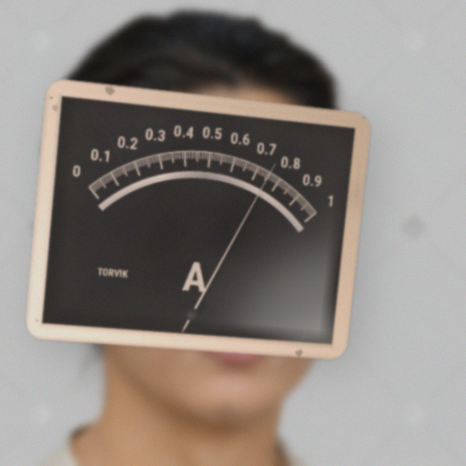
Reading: **0.75** A
